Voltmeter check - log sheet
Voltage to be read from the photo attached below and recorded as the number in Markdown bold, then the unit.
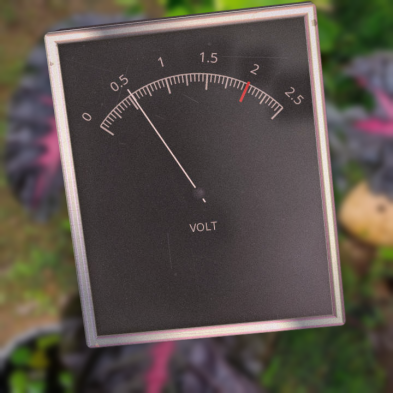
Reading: **0.55** V
